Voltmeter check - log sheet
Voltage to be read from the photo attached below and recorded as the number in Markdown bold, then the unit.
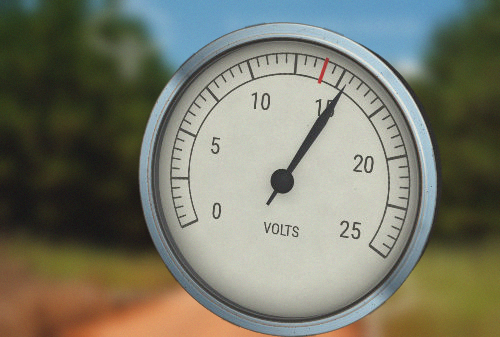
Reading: **15.5** V
